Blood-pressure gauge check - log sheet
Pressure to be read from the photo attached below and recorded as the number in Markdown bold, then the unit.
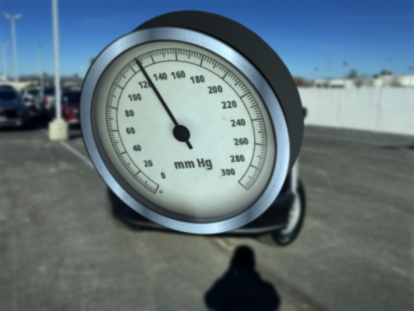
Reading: **130** mmHg
